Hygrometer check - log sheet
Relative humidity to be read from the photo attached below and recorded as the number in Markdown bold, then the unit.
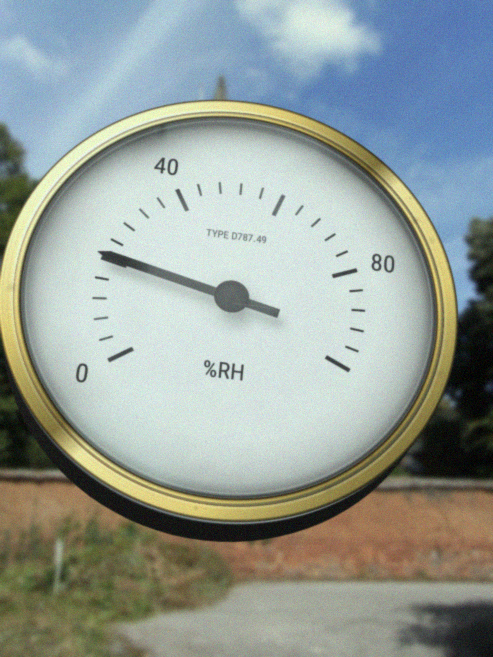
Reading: **20** %
